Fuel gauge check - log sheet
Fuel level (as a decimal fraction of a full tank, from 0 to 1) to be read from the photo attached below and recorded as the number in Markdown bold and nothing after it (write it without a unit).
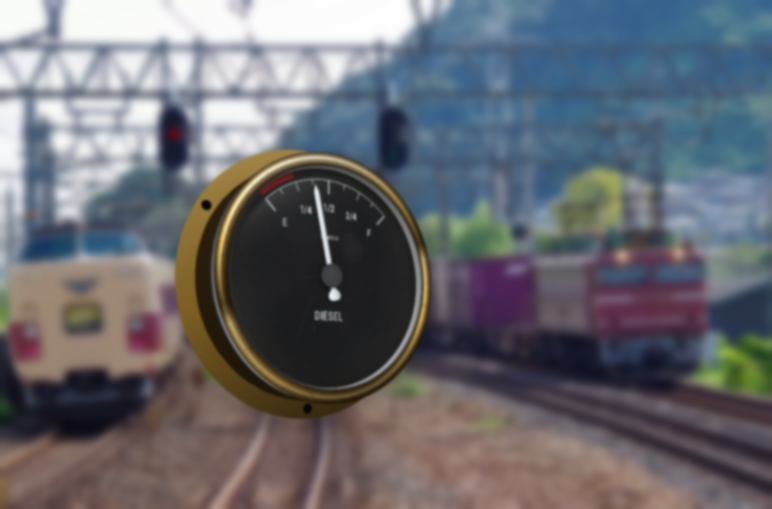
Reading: **0.375**
